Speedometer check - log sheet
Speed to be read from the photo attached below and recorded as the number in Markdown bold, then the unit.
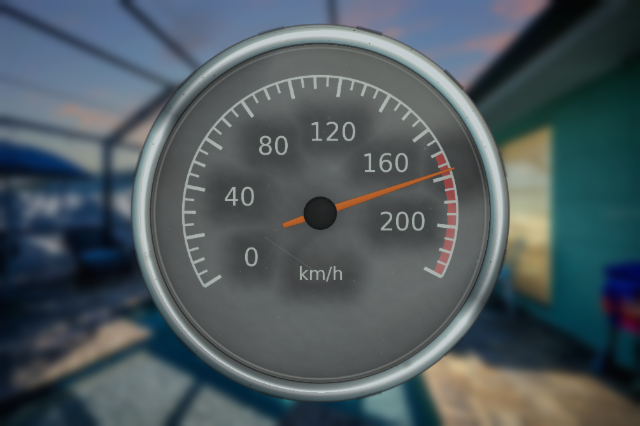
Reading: **177.5** km/h
